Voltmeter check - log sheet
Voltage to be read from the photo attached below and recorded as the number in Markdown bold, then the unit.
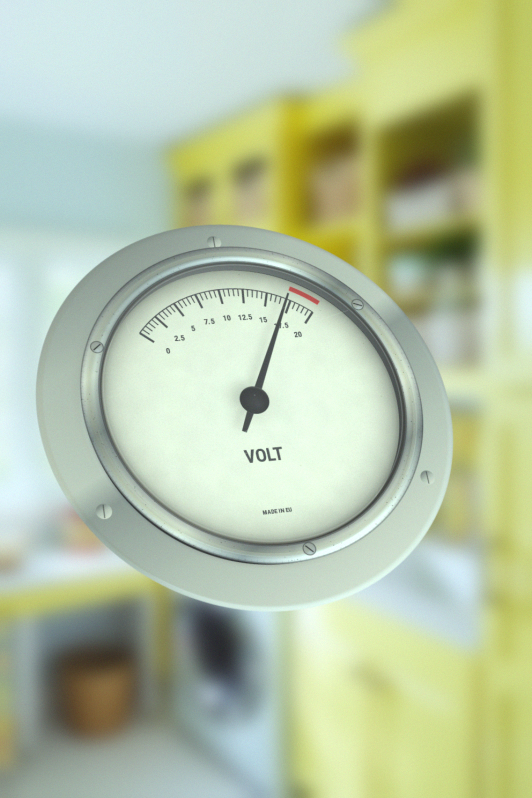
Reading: **17** V
